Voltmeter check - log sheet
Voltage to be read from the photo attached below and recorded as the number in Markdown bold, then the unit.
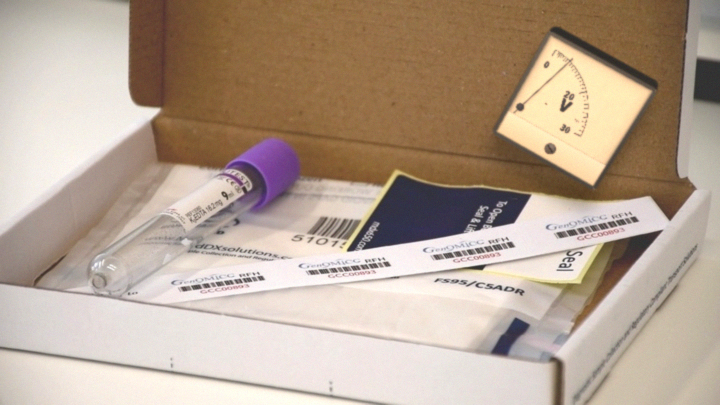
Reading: **10** V
